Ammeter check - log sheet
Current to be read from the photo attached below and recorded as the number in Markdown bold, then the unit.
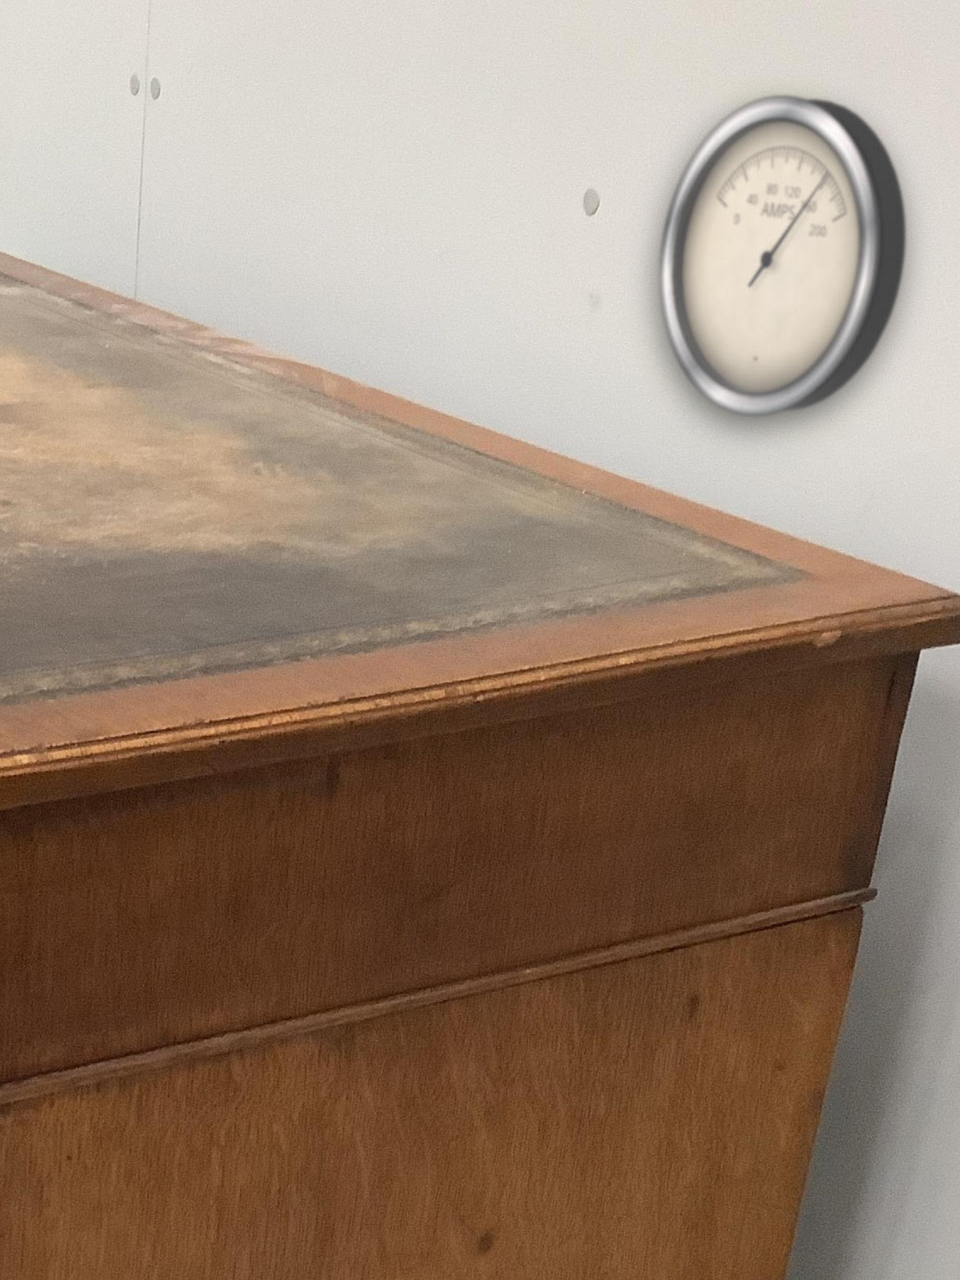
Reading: **160** A
